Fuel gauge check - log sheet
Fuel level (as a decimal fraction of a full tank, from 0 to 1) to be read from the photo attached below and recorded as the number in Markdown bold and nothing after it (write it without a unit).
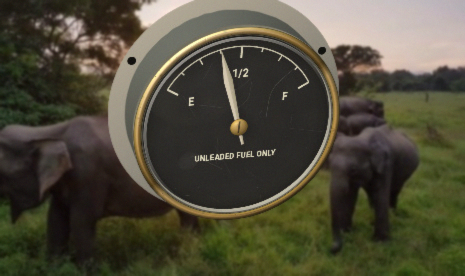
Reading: **0.375**
